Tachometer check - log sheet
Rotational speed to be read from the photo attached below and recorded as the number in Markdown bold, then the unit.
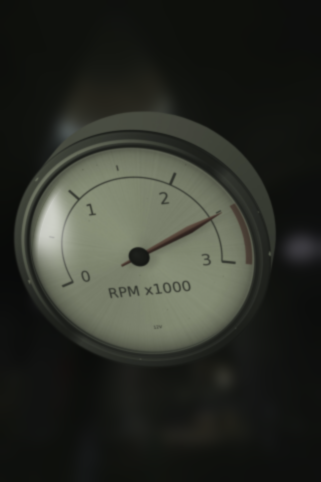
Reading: **2500** rpm
